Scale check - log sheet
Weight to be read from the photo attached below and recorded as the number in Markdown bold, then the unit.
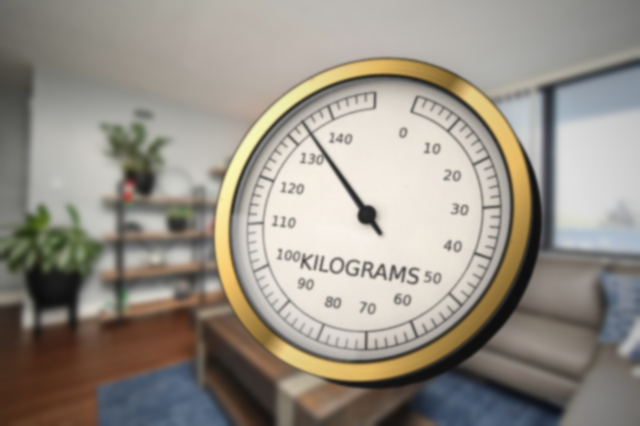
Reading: **134** kg
